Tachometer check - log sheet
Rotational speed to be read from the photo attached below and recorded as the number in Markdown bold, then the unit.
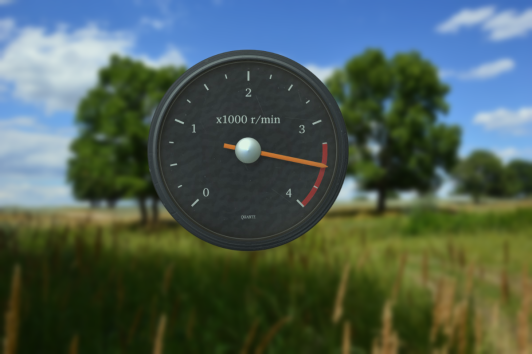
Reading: **3500** rpm
